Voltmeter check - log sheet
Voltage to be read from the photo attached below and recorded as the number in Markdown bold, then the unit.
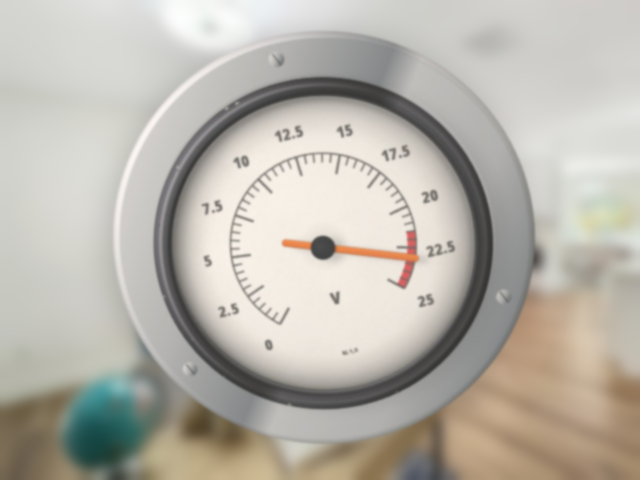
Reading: **23** V
